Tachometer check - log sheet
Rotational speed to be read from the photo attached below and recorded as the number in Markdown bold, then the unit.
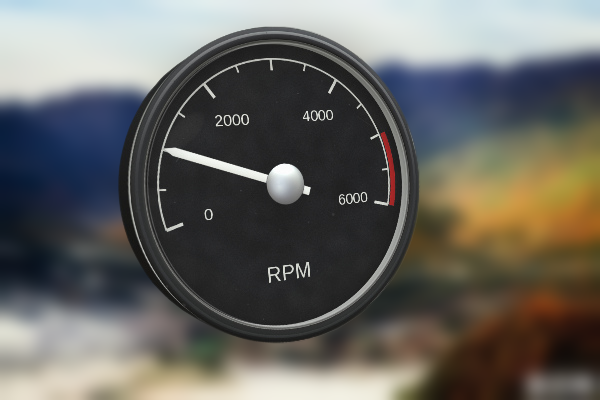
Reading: **1000** rpm
